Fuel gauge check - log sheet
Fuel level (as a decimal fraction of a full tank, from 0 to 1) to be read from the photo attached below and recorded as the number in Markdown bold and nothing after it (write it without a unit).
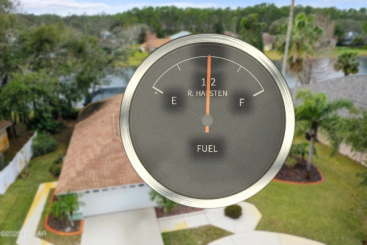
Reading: **0.5**
